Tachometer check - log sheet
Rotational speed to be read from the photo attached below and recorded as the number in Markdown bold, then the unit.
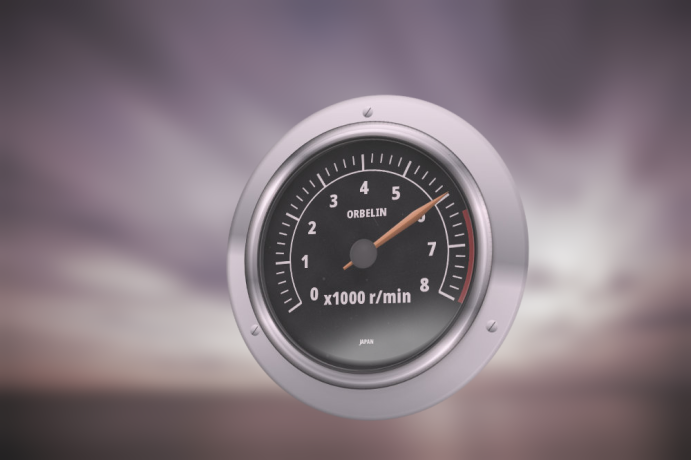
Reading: **6000** rpm
